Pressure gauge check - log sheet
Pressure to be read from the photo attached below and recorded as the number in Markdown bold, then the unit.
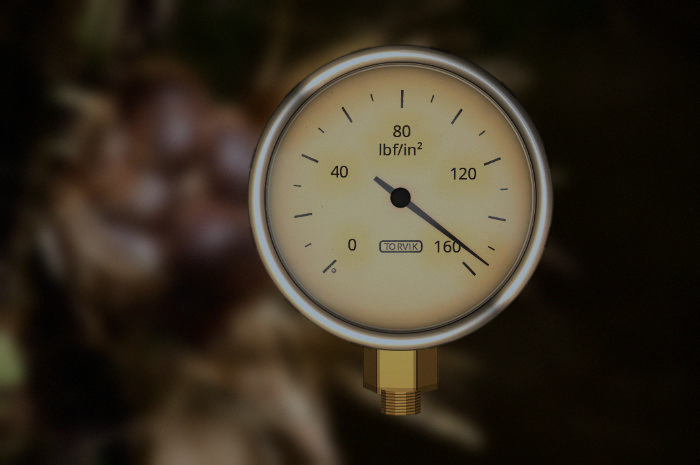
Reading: **155** psi
